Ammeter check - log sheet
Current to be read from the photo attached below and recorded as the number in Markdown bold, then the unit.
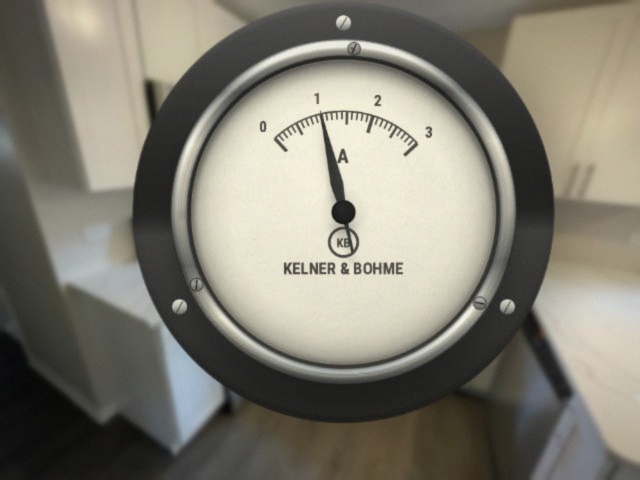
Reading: **1** A
